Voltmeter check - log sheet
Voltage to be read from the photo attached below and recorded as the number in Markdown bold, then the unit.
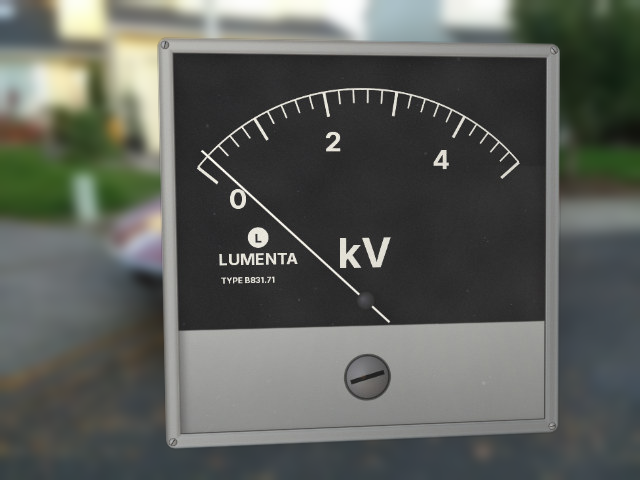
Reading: **0.2** kV
